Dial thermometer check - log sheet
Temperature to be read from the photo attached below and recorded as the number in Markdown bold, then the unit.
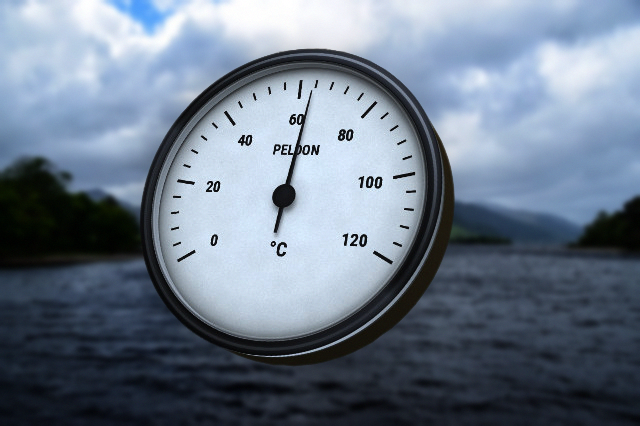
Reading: **64** °C
